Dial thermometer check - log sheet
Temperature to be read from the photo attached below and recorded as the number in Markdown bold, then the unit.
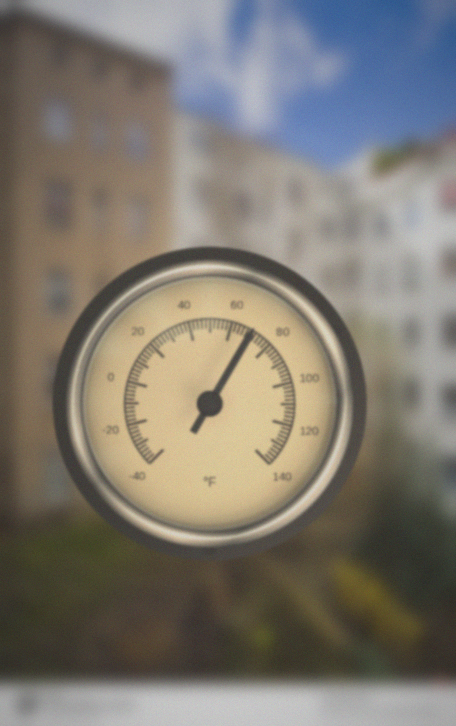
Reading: **70** °F
